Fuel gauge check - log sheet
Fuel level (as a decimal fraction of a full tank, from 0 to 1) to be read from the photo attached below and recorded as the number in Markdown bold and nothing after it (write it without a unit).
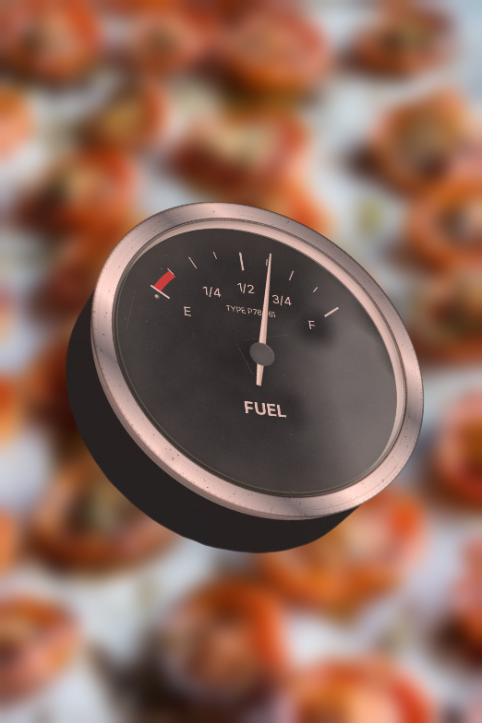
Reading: **0.625**
